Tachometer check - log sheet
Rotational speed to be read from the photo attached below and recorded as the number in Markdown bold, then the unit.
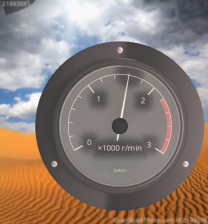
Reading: **1600** rpm
